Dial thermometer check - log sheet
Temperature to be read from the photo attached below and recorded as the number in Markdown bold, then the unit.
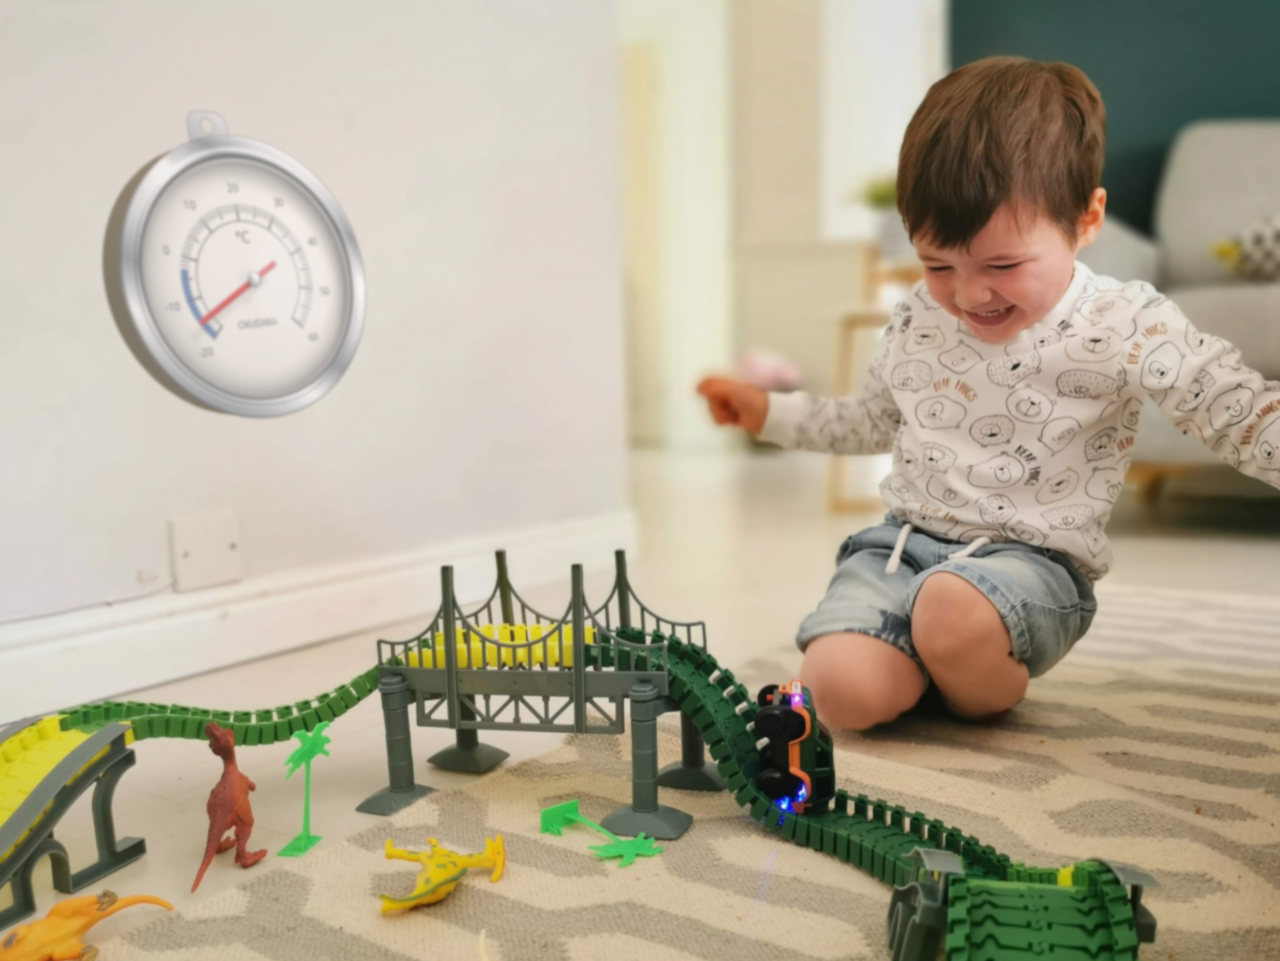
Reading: **-15** °C
